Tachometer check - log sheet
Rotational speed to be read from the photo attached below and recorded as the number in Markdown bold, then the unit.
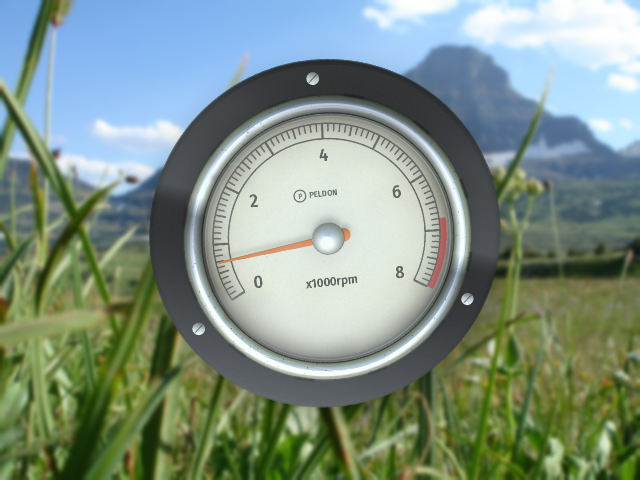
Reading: **700** rpm
